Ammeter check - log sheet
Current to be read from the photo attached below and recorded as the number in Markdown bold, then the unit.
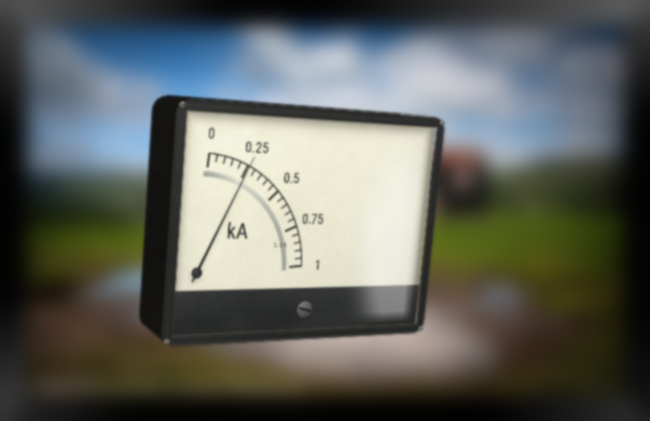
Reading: **0.25** kA
